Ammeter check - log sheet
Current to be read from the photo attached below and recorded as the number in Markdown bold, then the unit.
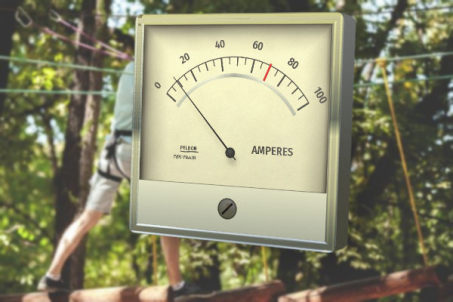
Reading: **10** A
